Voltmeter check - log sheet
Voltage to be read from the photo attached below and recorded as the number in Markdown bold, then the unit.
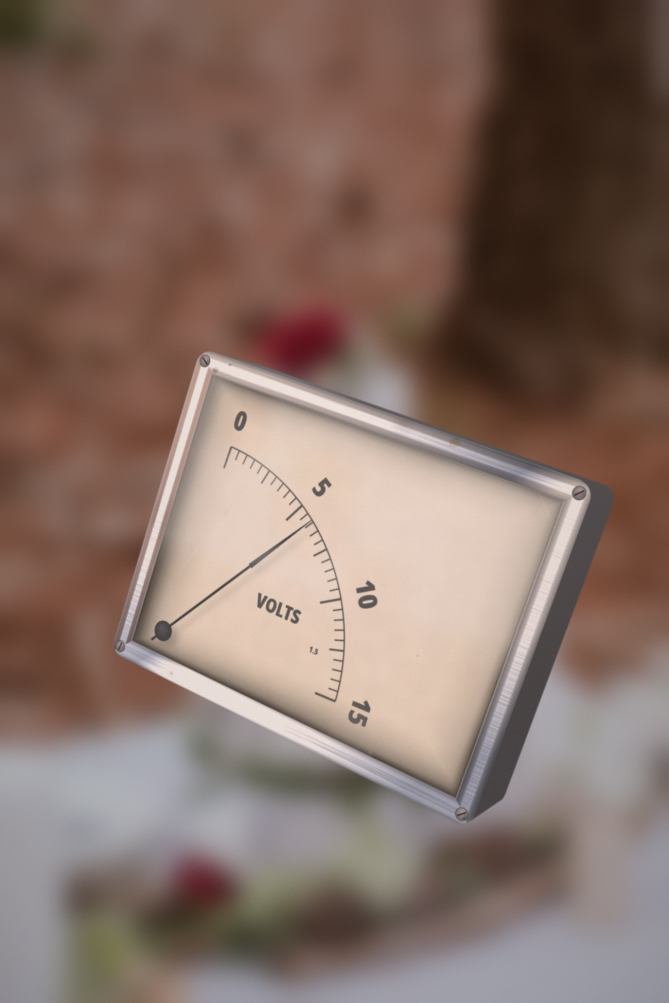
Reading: **6** V
